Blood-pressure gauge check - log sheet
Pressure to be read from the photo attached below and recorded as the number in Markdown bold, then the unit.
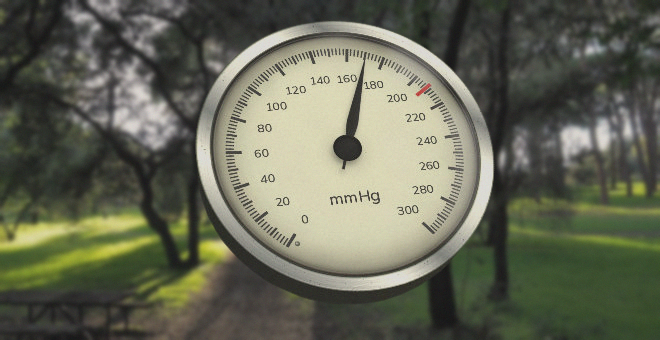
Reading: **170** mmHg
